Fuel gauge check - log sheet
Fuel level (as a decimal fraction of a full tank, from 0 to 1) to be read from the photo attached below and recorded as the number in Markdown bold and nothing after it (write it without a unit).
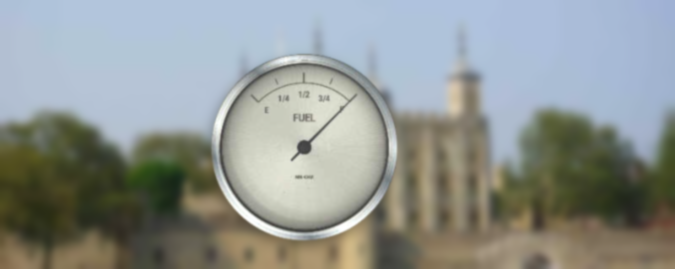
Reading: **1**
